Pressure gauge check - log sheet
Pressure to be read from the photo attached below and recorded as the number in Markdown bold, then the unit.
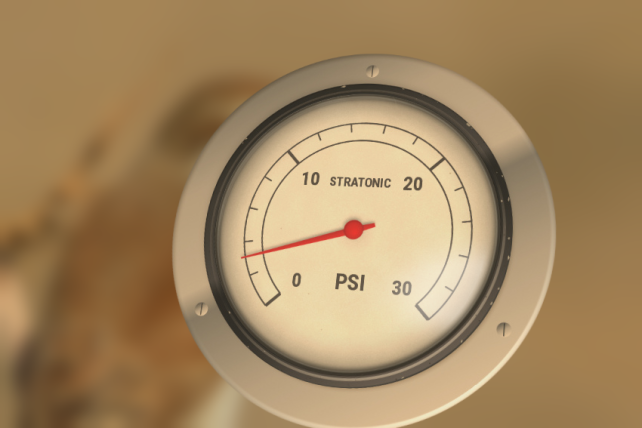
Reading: **3** psi
